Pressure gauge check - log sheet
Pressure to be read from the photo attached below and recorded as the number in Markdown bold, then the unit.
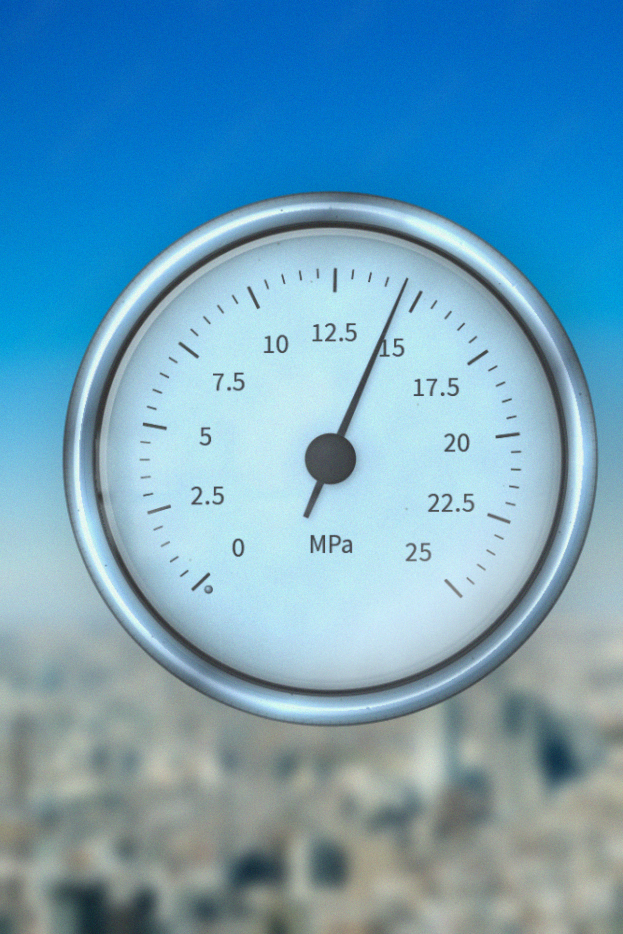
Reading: **14.5** MPa
